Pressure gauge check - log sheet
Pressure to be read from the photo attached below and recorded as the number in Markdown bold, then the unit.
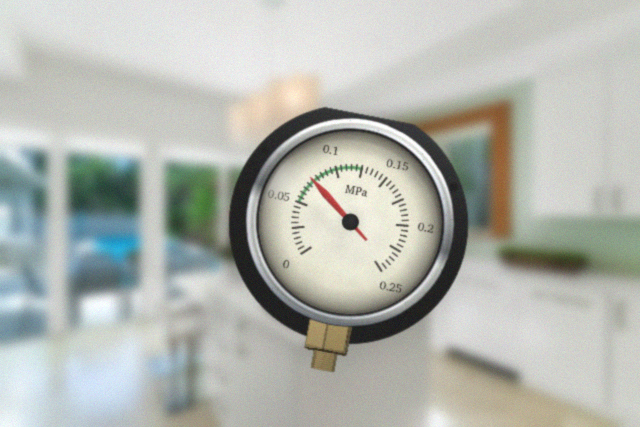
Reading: **0.075** MPa
